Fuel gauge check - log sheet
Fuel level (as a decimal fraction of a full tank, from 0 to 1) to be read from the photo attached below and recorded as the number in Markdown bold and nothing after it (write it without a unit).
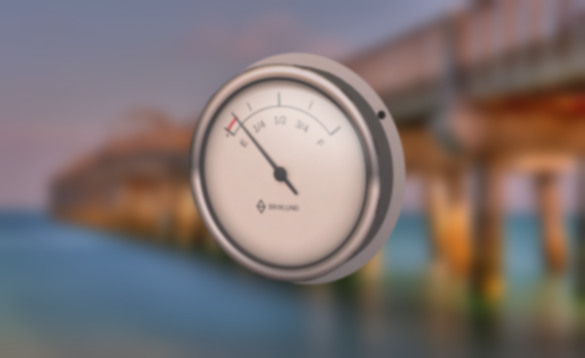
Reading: **0.125**
